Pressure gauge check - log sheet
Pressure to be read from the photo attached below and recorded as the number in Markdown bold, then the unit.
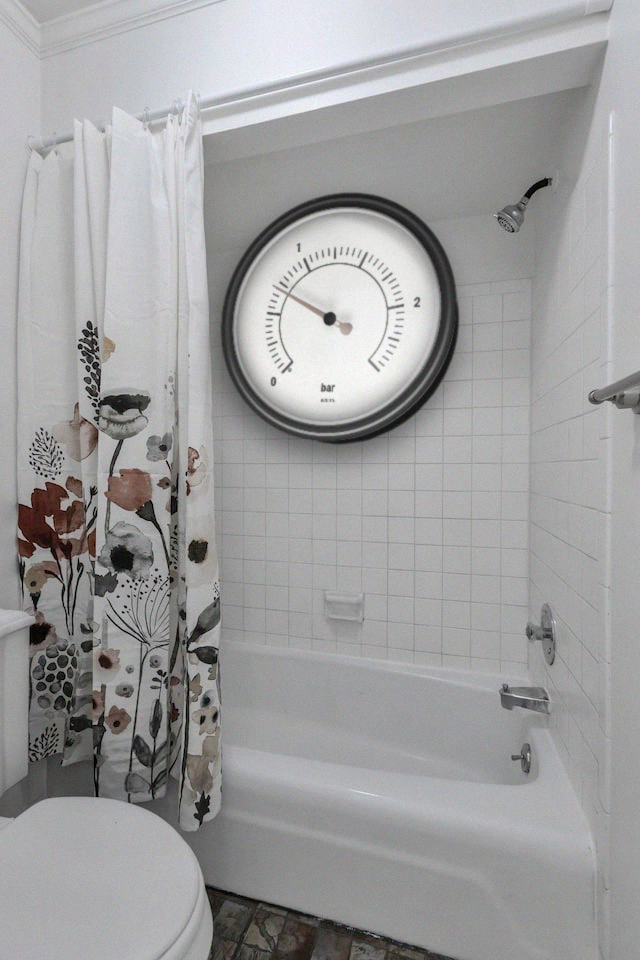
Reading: **0.7** bar
